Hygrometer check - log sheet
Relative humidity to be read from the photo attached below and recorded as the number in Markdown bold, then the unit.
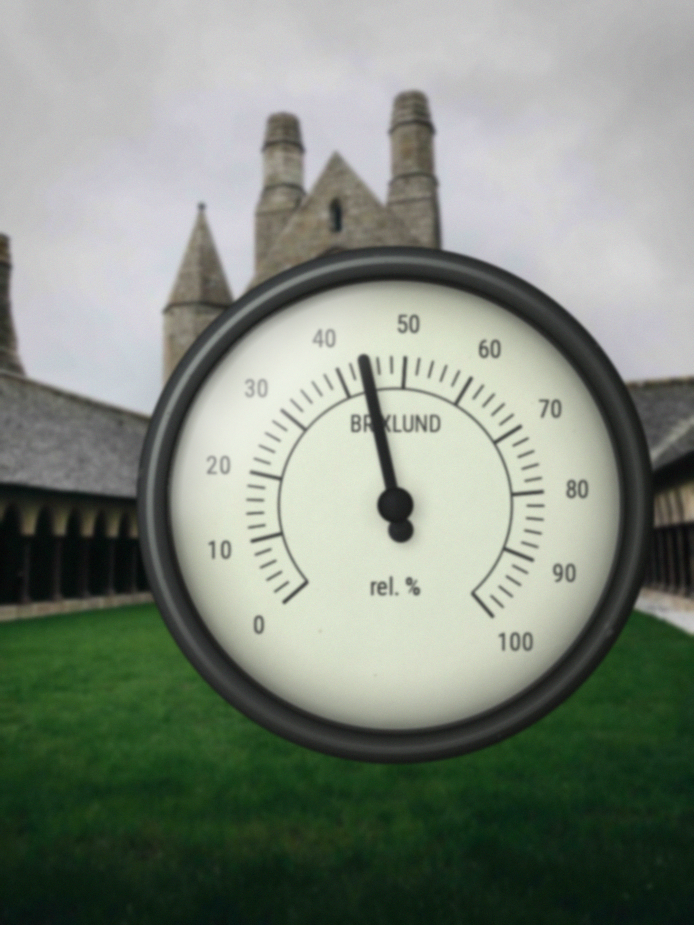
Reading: **44** %
